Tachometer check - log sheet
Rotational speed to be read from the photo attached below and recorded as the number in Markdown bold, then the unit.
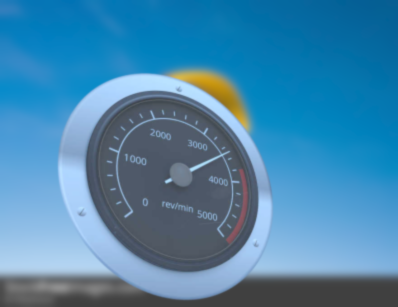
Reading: **3500** rpm
